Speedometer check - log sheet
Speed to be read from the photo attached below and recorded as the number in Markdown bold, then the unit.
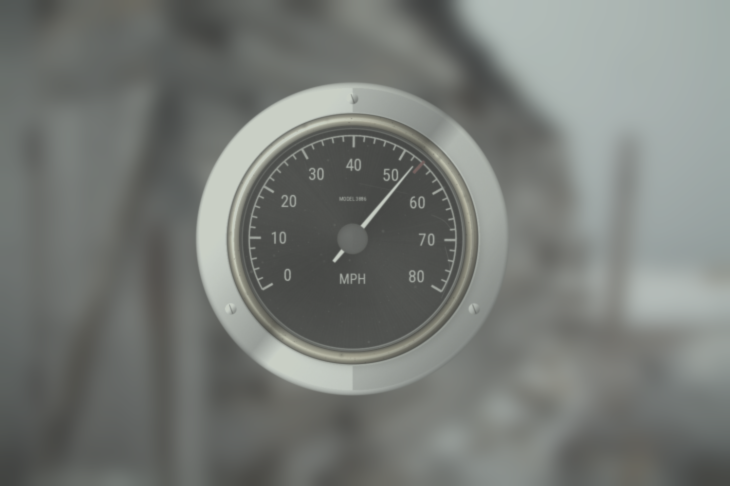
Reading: **53** mph
